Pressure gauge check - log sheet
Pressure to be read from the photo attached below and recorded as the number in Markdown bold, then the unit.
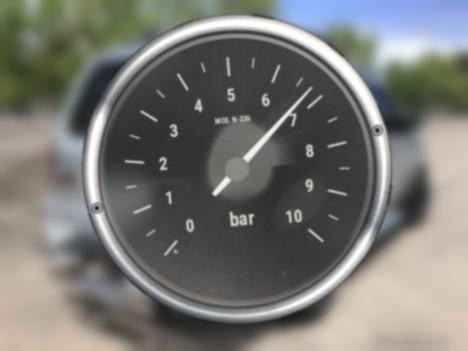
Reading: **6.75** bar
